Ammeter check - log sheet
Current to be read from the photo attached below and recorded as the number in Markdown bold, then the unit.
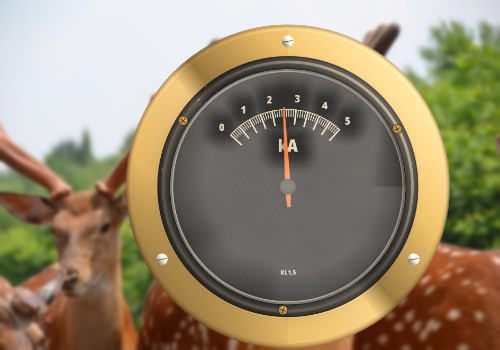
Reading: **2.5** kA
